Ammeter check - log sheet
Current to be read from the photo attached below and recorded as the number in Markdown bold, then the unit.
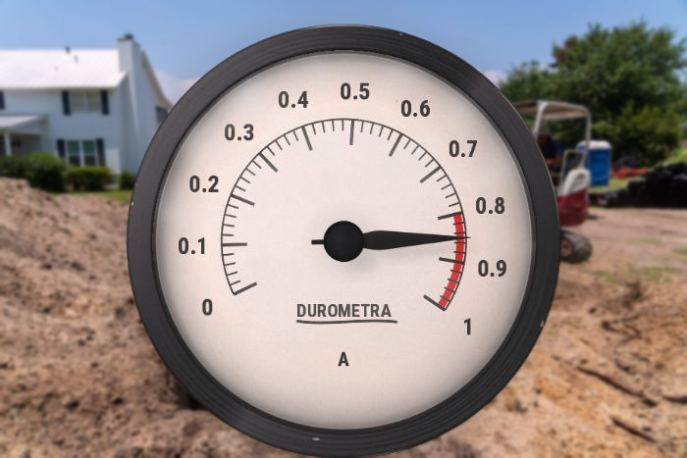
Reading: **0.85** A
